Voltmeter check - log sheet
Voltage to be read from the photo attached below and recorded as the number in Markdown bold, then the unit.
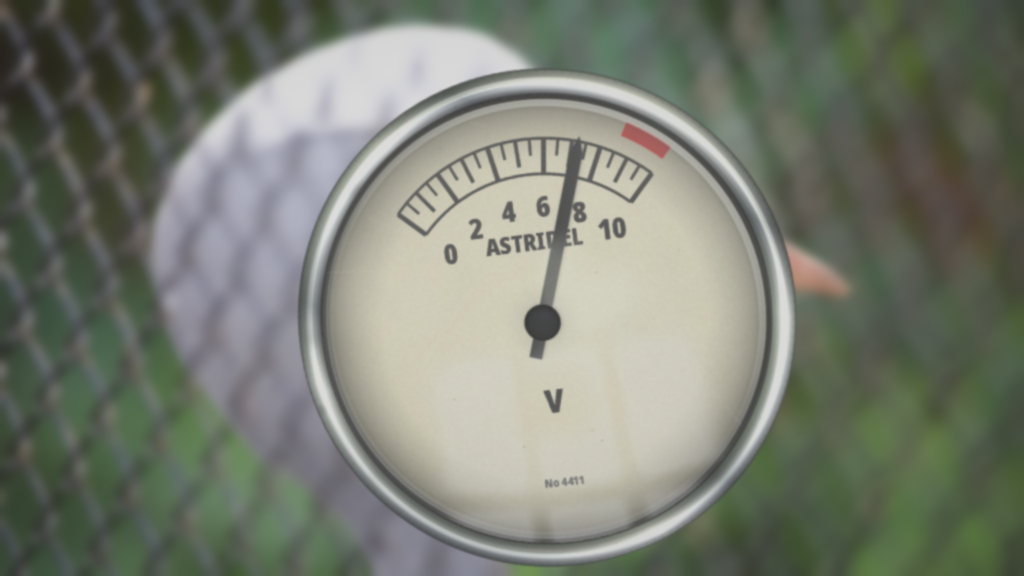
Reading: **7.25** V
